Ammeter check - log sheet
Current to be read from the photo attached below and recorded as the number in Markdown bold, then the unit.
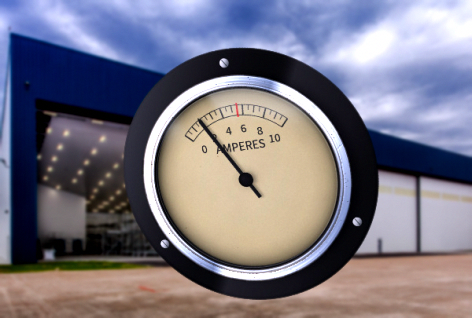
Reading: **2** A
